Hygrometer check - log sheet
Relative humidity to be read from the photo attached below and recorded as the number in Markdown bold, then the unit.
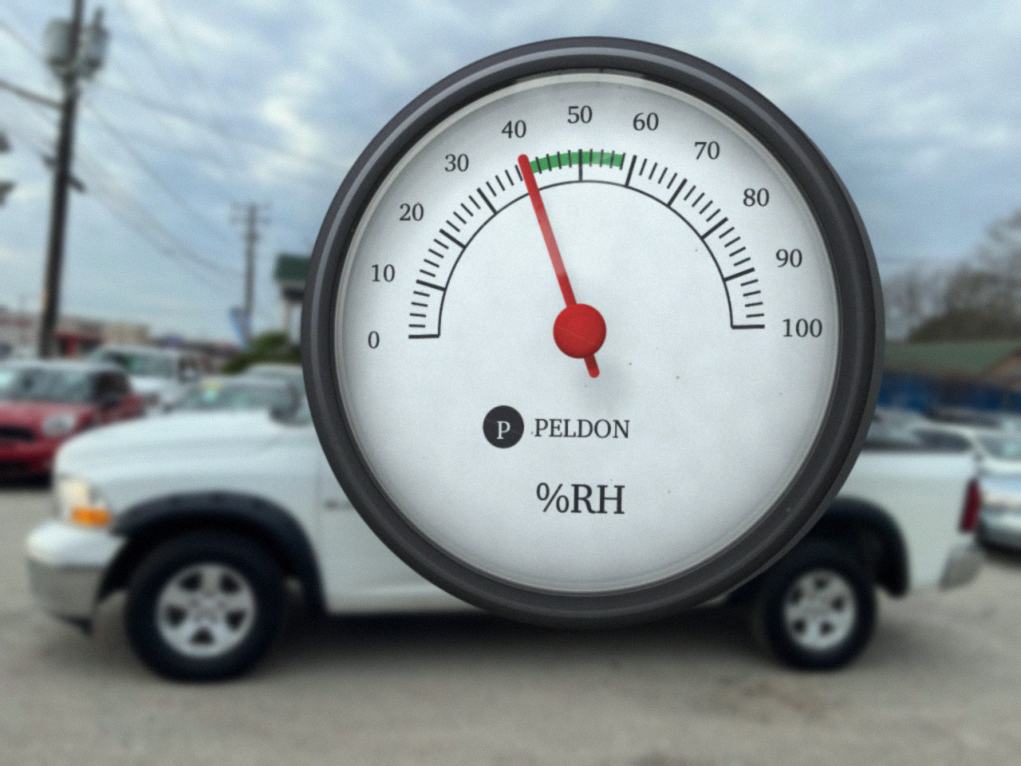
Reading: **40** %
